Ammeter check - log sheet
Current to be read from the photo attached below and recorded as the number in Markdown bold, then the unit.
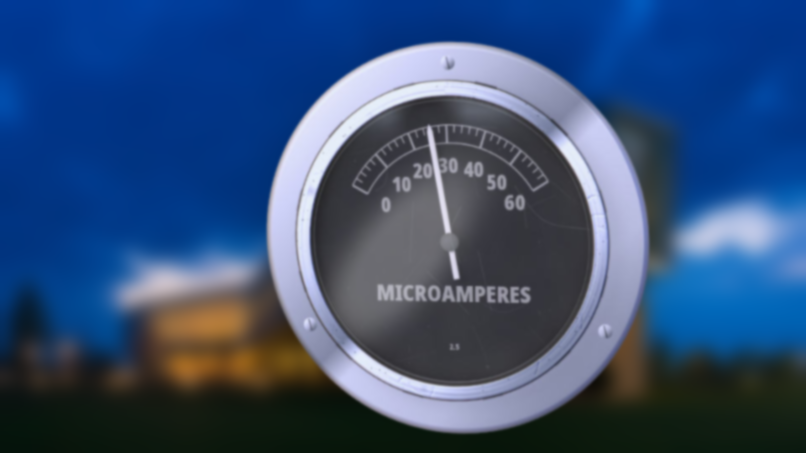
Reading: **26** µA
